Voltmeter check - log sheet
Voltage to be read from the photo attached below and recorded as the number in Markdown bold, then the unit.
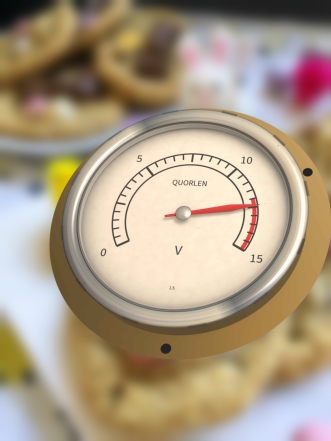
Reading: **12.5** V
